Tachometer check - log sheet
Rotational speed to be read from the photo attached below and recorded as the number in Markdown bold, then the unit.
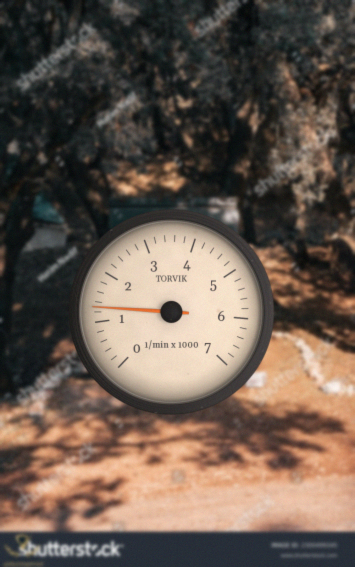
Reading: **1300** rpm
